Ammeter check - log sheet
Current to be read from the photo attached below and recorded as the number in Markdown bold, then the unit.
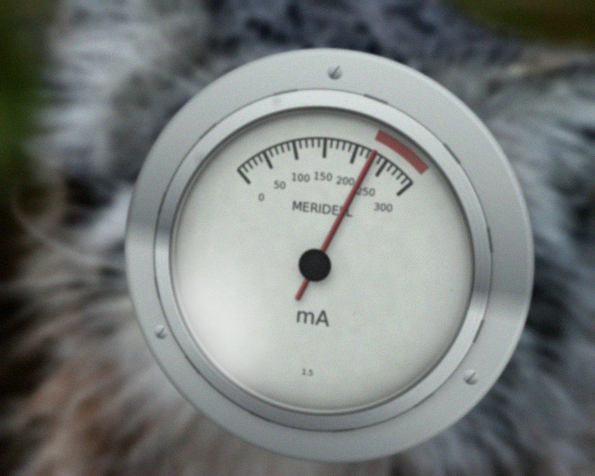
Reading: **230** mA
